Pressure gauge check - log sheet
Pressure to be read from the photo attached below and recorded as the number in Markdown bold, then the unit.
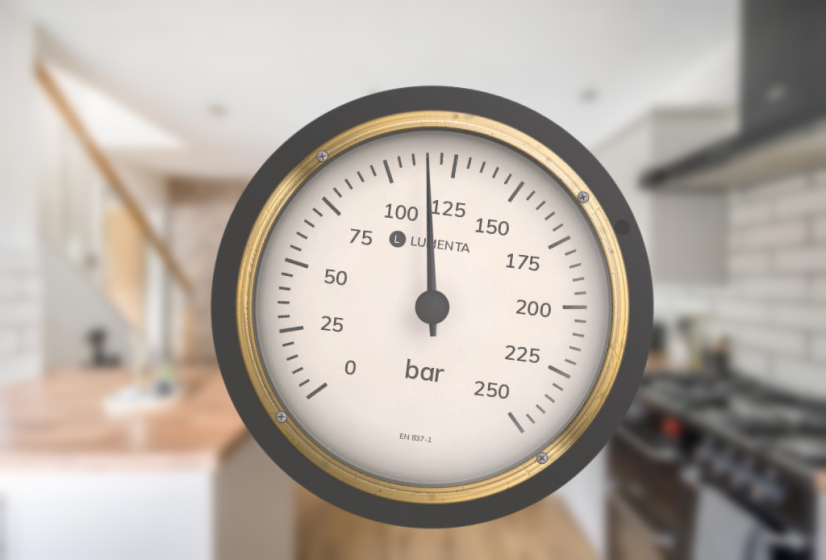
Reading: **115** bar
